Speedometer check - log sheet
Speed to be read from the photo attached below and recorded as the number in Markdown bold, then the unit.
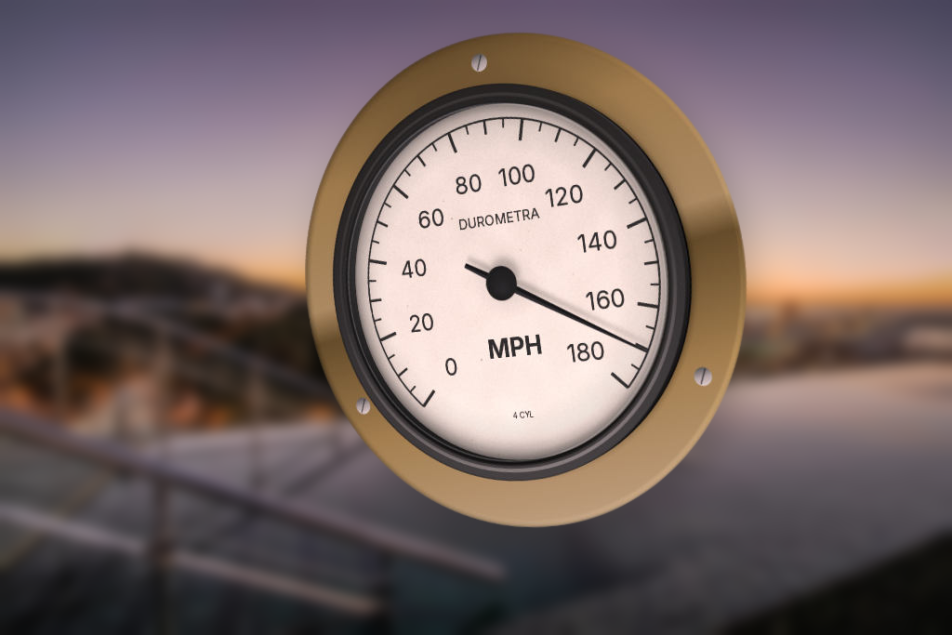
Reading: **170** mph
